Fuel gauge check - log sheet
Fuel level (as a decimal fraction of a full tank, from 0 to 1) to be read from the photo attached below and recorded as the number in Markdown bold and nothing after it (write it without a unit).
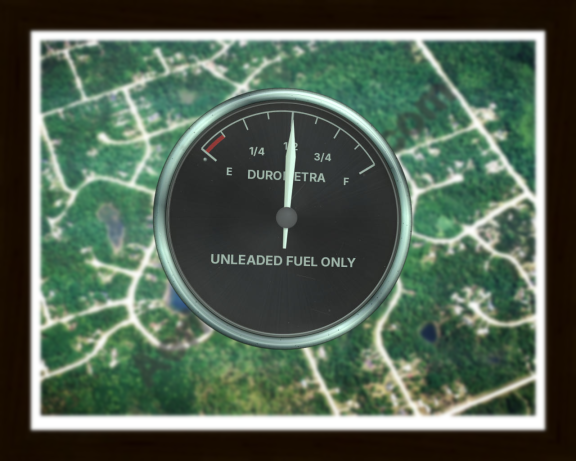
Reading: **0.5**
